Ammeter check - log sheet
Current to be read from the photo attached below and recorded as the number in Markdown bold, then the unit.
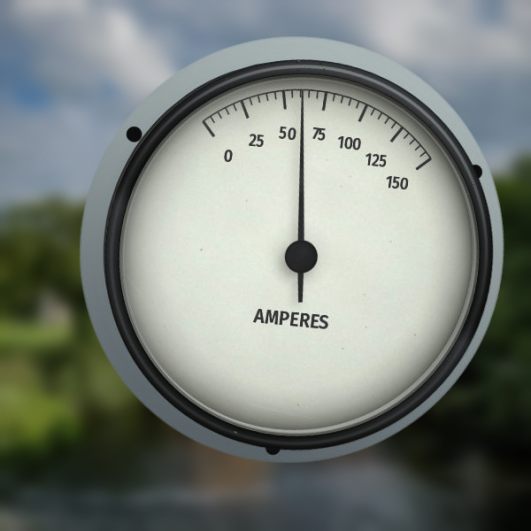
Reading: **60** A
